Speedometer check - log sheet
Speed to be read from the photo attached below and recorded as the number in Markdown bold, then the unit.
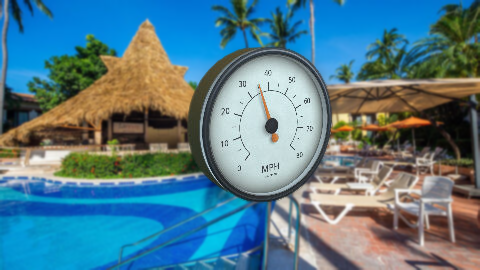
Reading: **35** mph
